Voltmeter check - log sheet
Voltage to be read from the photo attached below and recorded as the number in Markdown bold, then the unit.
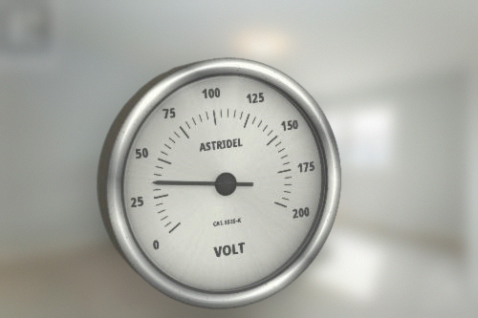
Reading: **35** V
